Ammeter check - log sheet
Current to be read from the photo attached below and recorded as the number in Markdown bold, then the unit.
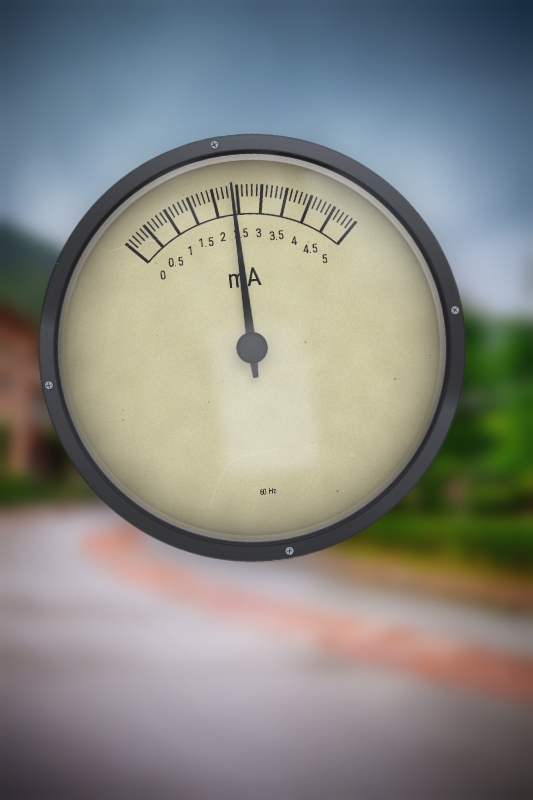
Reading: **2.4** mA
